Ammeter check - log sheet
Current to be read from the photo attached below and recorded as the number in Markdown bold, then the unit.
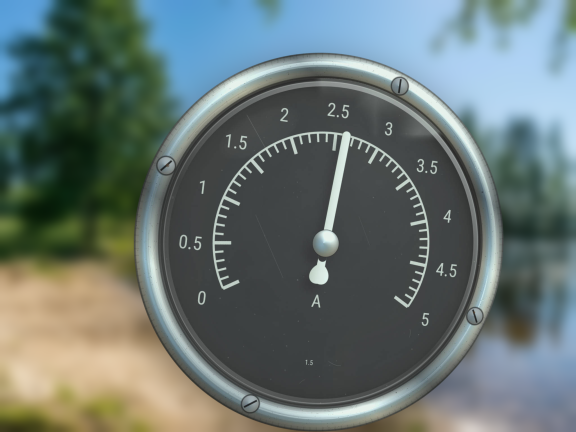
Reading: **2.6** A
